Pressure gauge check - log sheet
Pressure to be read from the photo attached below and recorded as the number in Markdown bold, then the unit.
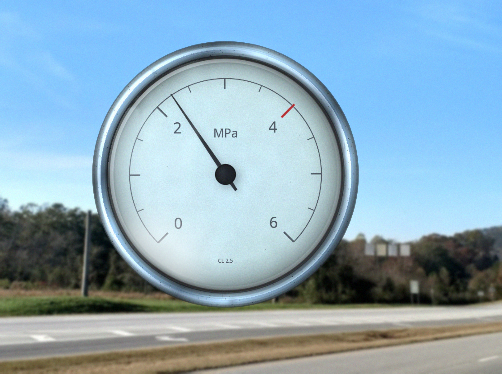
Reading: **2.25** MPa
